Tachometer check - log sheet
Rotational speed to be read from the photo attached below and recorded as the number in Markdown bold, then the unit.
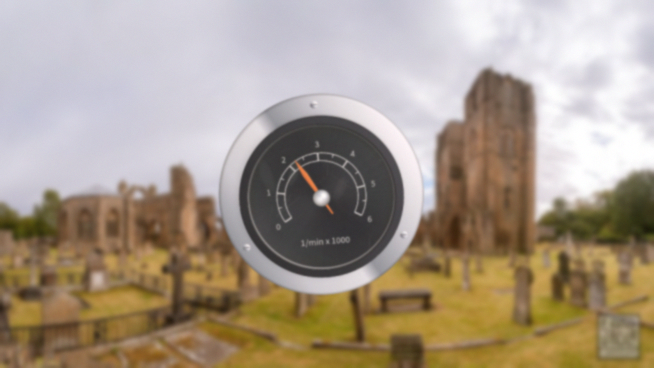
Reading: **2250** rpm
